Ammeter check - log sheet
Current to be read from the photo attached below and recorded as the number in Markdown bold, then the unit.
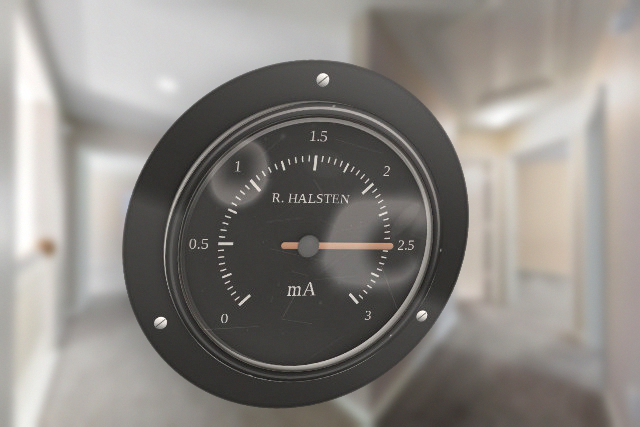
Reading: **2.5** mA
